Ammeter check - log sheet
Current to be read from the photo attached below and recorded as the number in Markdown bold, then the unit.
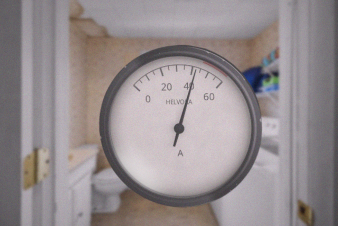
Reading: **42.5** A
